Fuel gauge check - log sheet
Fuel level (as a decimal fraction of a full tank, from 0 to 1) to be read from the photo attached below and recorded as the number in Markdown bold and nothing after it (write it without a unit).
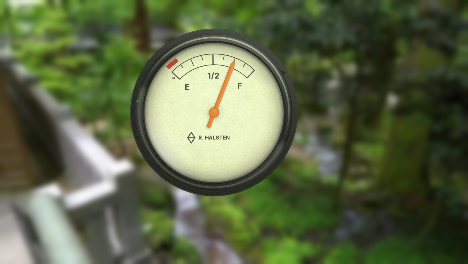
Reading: **0.75**
